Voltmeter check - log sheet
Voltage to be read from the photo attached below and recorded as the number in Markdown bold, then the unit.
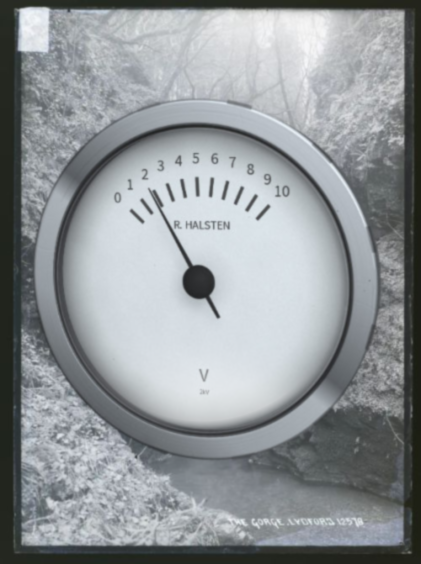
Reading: **2** V
